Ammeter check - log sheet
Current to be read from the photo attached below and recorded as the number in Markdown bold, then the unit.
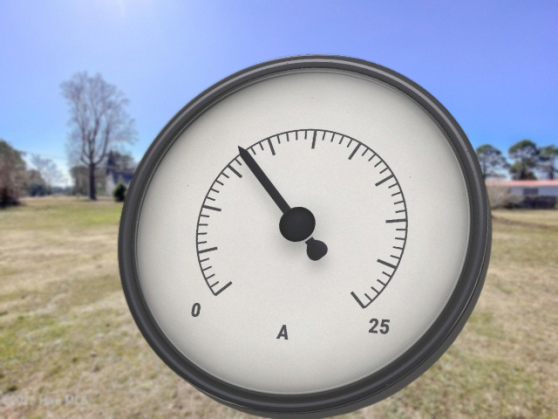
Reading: **8.5** A
